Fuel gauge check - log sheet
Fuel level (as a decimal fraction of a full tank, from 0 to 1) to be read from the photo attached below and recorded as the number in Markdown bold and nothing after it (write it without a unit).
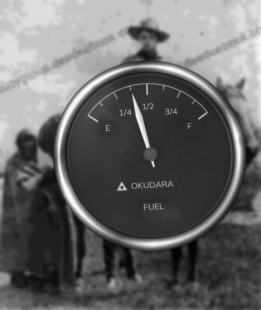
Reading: **0.375**
